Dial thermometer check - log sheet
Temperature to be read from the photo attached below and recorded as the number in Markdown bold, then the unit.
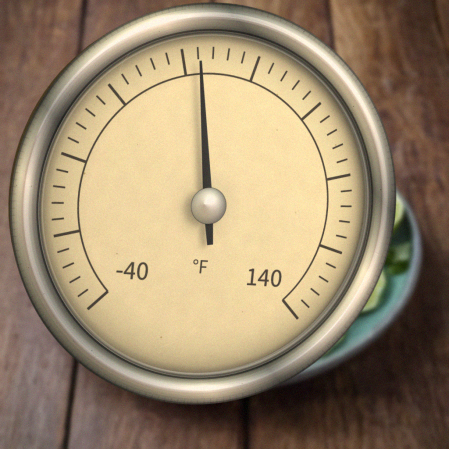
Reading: **44** °F
